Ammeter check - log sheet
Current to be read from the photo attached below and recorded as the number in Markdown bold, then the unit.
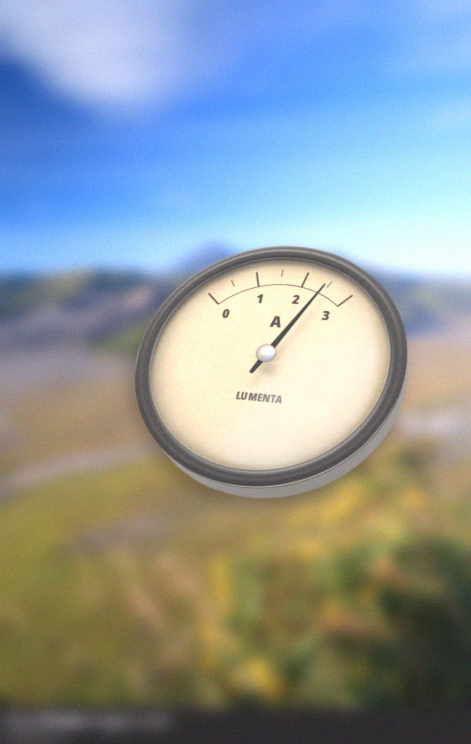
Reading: **2.5** A
